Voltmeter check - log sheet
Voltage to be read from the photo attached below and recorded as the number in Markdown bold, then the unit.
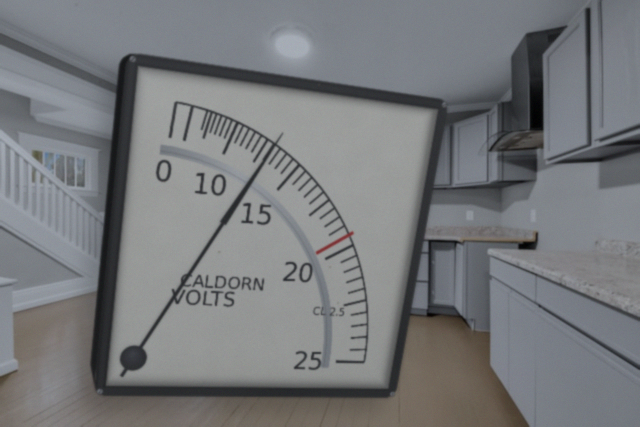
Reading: **13** V
